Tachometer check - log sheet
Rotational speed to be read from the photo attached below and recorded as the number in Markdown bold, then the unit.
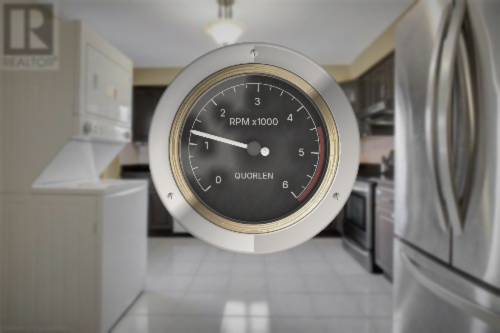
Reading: **1250** rpm
